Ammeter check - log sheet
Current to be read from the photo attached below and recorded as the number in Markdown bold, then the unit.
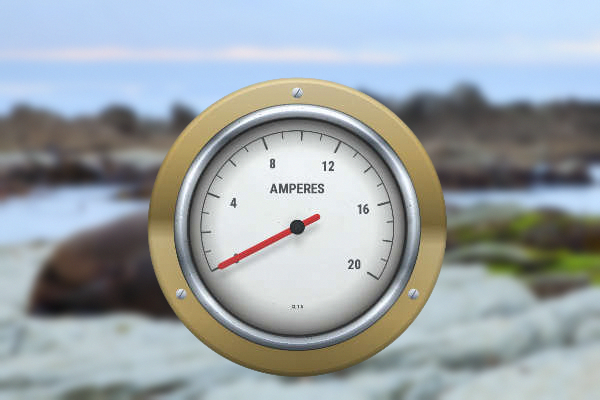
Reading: **0** A
